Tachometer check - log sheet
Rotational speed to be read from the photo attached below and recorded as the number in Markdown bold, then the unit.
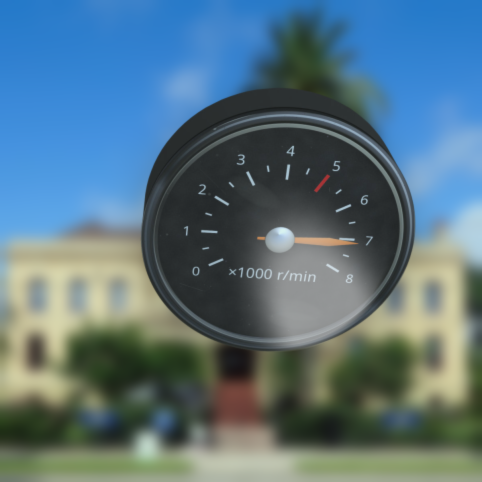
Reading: **7000** rpm
